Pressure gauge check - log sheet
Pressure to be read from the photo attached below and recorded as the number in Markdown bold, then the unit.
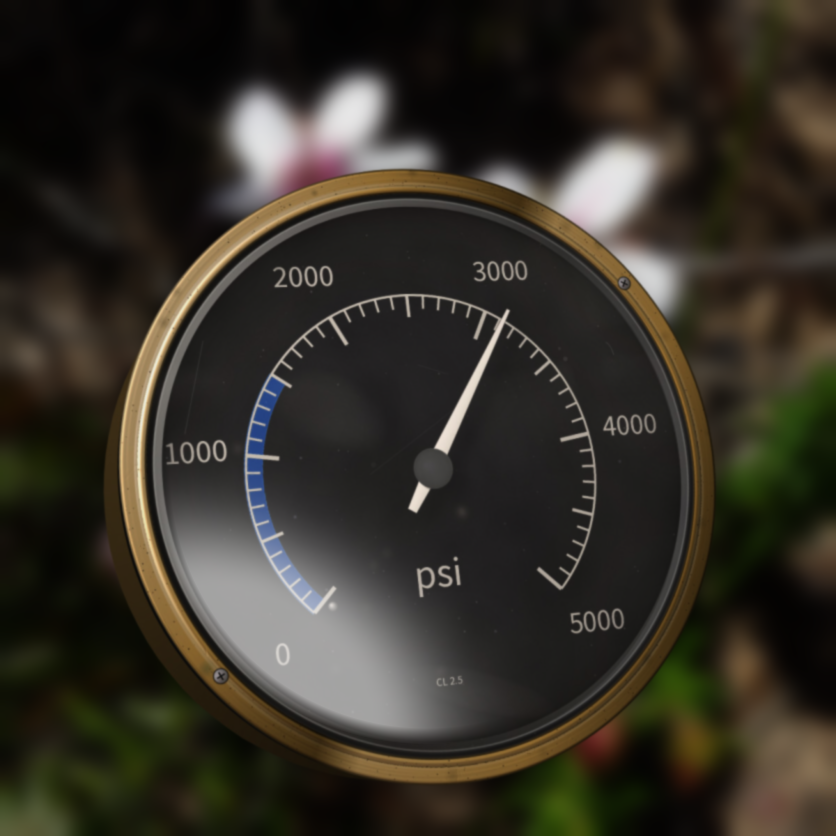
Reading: **3100** psi
